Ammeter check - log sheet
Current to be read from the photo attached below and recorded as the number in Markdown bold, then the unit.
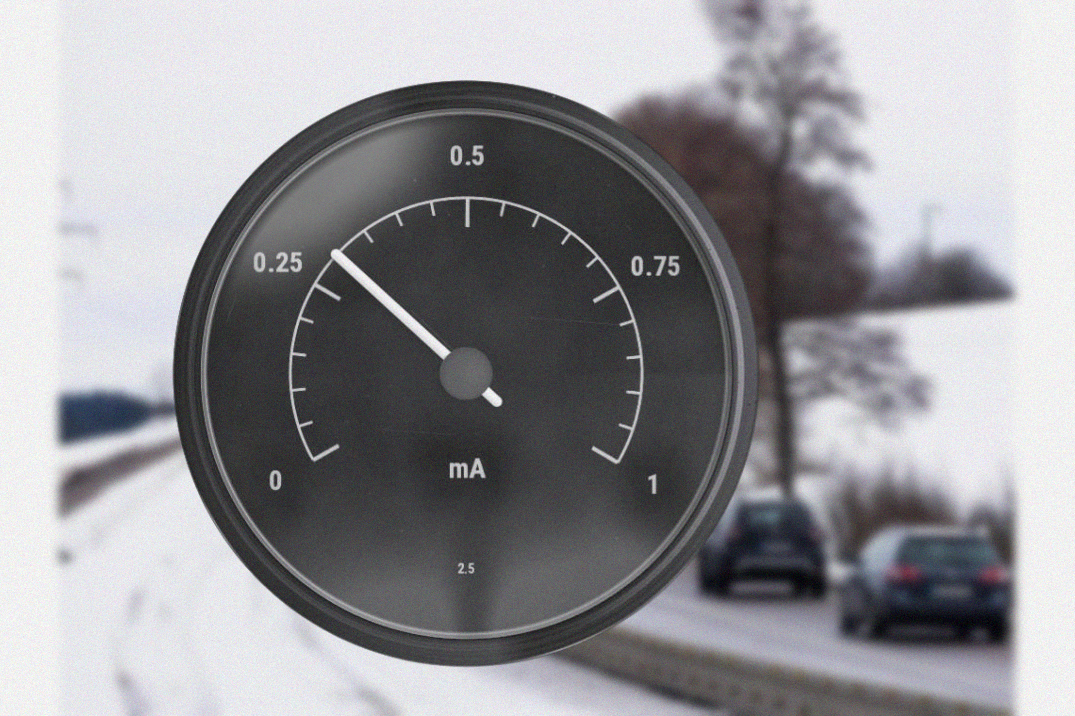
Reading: **0.3** mA
